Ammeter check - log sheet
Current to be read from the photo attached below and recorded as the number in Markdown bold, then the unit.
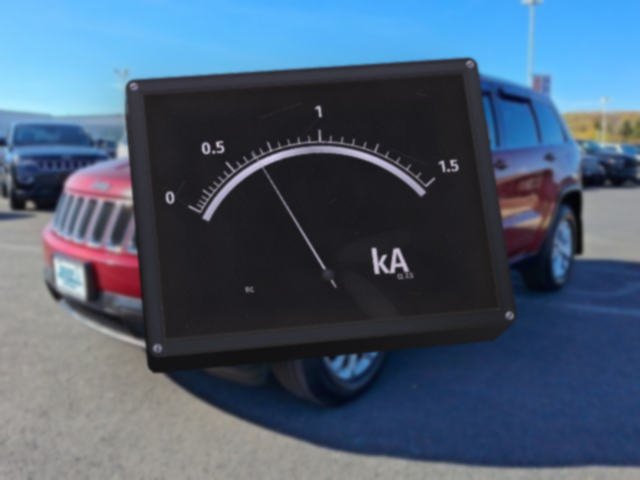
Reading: **0.65** kA
